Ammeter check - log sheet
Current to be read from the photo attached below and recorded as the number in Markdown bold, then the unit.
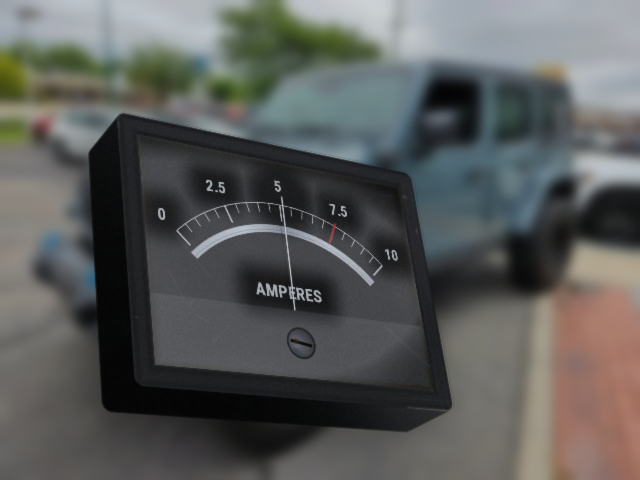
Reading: **5** A
